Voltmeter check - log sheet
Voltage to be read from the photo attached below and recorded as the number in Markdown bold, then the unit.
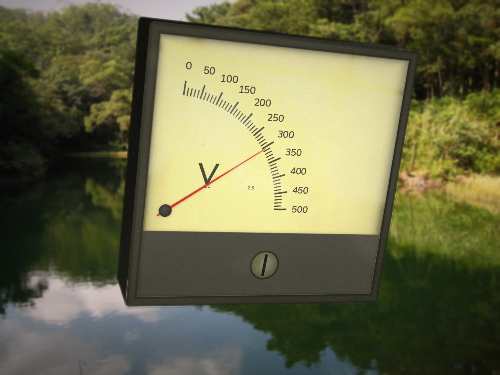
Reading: **300** V
